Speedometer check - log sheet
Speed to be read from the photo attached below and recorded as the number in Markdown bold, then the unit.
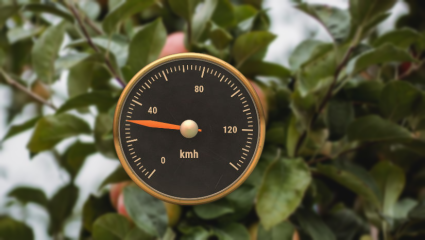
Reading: **30** km/h
